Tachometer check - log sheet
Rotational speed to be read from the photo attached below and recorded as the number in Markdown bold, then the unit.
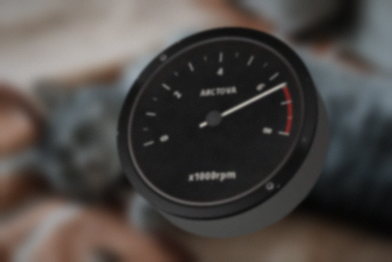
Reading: **6500** rpm
